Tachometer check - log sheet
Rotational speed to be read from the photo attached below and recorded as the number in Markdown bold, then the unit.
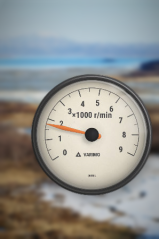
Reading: **1750** rpm
